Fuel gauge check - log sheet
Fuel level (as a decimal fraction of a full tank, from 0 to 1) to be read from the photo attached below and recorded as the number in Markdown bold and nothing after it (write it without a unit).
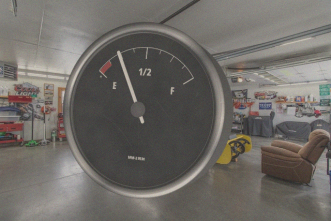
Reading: **0.25**
